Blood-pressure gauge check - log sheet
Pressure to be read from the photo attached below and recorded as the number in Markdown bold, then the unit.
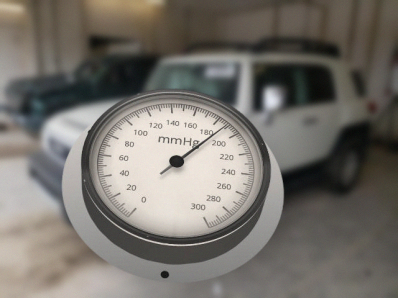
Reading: **190** mmHg
